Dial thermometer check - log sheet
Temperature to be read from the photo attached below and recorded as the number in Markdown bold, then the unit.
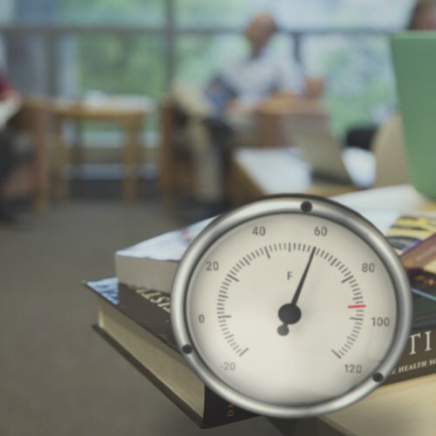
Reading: **60** °F
